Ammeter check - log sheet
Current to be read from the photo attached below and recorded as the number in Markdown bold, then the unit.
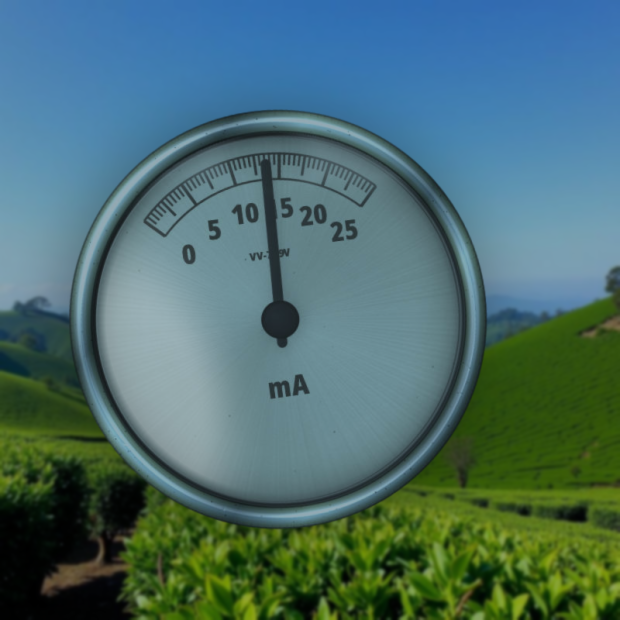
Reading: **13.5** mA
